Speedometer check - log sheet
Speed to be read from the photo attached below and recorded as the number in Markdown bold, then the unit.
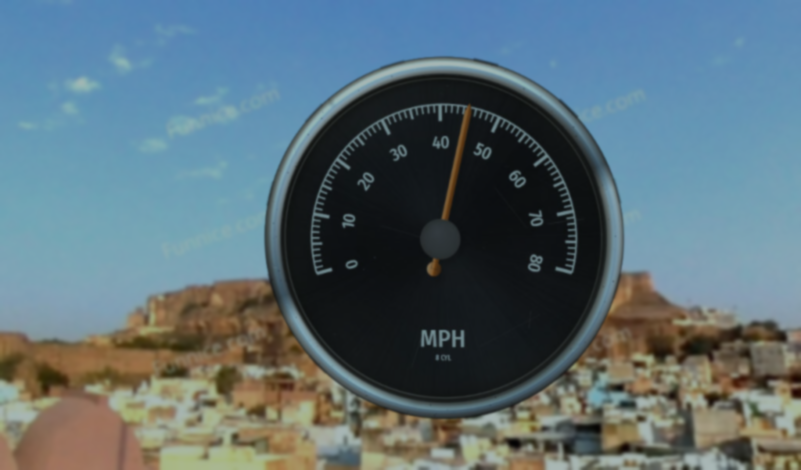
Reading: **45** mph
